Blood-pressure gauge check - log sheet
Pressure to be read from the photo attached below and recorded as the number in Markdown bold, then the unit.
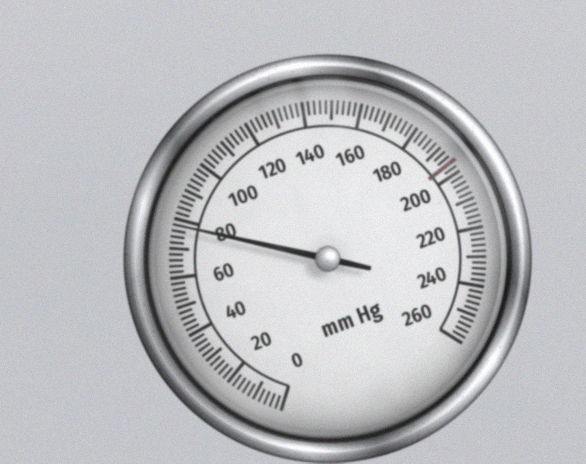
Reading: **78** mmHg
